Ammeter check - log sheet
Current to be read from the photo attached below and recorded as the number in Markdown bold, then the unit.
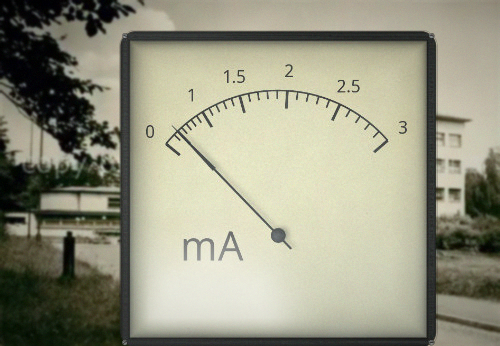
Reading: **0.5** mA
